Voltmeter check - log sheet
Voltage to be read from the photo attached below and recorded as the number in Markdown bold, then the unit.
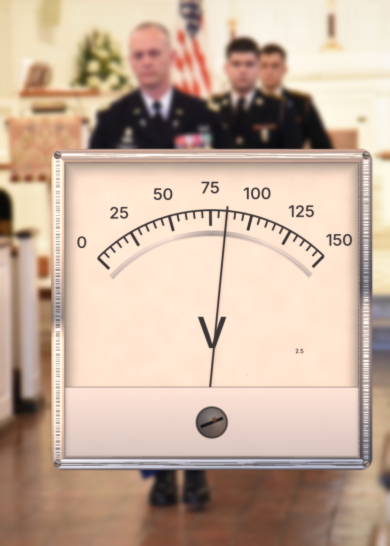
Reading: **85** V
